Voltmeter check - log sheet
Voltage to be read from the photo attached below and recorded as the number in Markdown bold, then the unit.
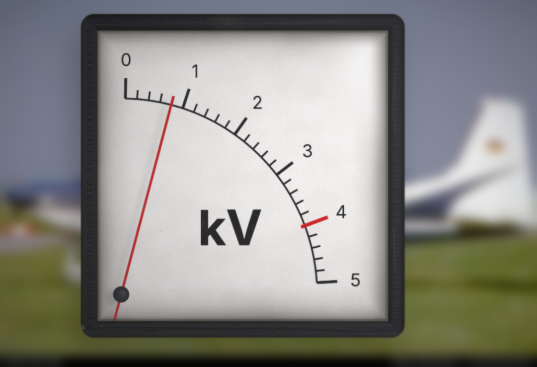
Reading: **0.8** kV
